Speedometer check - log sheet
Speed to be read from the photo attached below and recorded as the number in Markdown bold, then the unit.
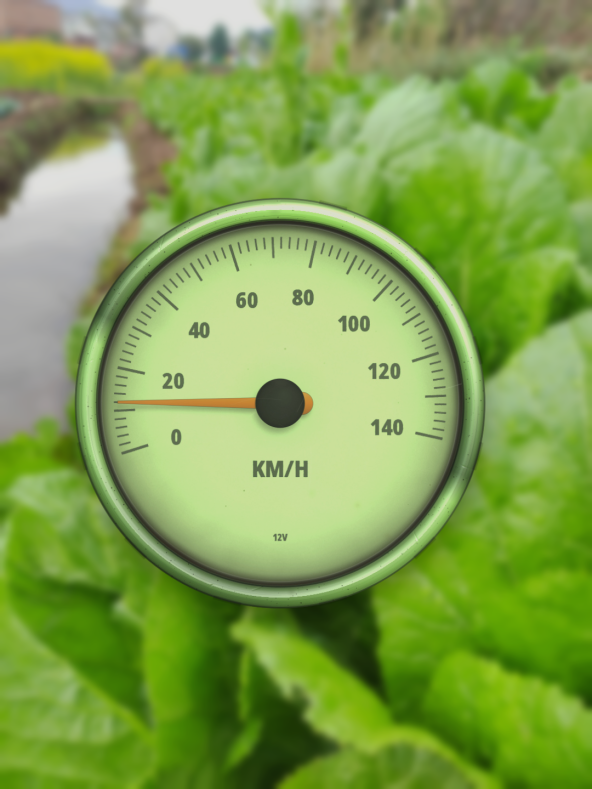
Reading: **12** km/h
